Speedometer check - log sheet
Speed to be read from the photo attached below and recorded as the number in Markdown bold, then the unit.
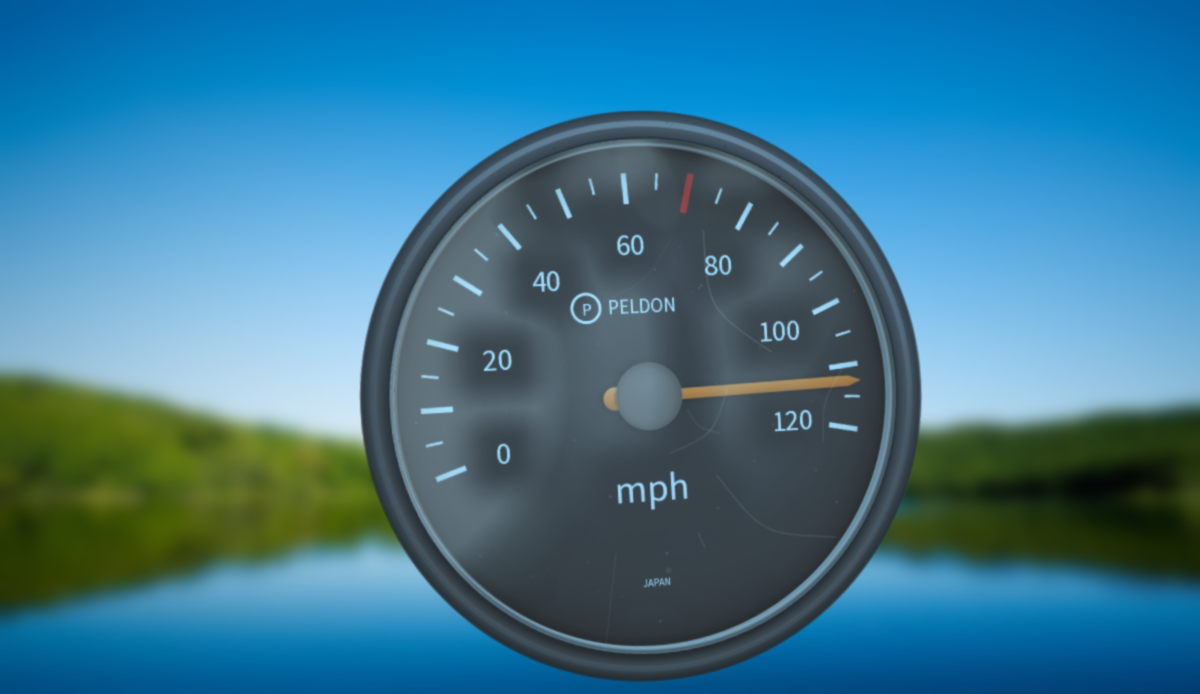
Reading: **112.5** mph
